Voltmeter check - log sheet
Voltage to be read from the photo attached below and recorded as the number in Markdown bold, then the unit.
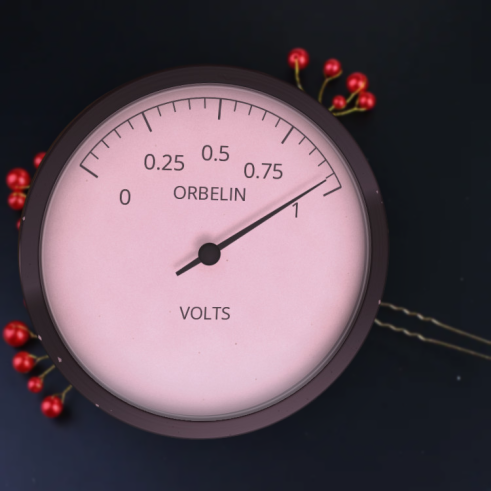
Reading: **0.95** V
